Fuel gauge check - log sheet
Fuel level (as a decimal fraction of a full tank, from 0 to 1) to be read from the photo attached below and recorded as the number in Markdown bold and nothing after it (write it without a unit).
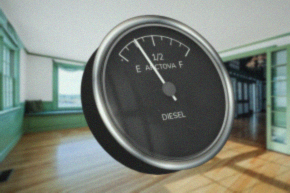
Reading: **0.25**
